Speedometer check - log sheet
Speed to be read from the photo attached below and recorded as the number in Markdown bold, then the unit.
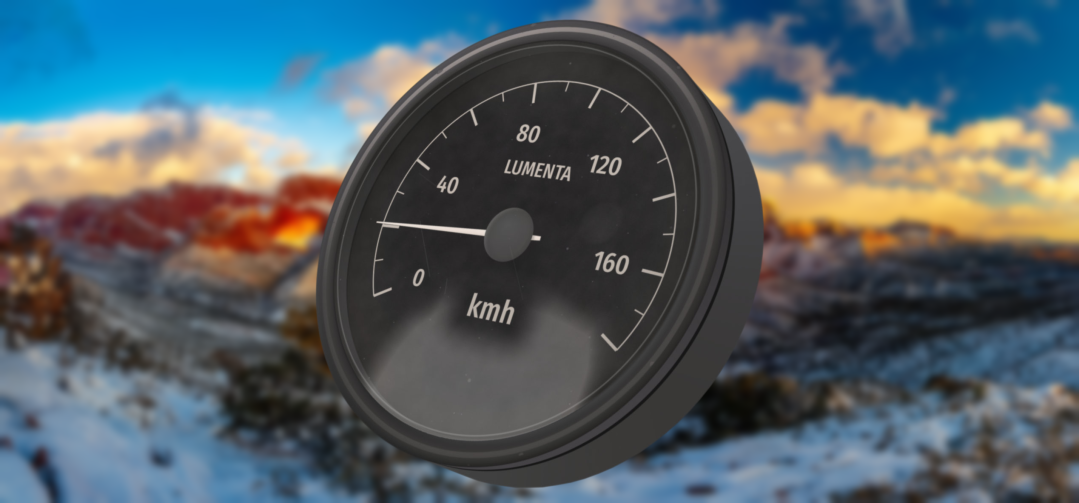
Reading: **20** km/h
